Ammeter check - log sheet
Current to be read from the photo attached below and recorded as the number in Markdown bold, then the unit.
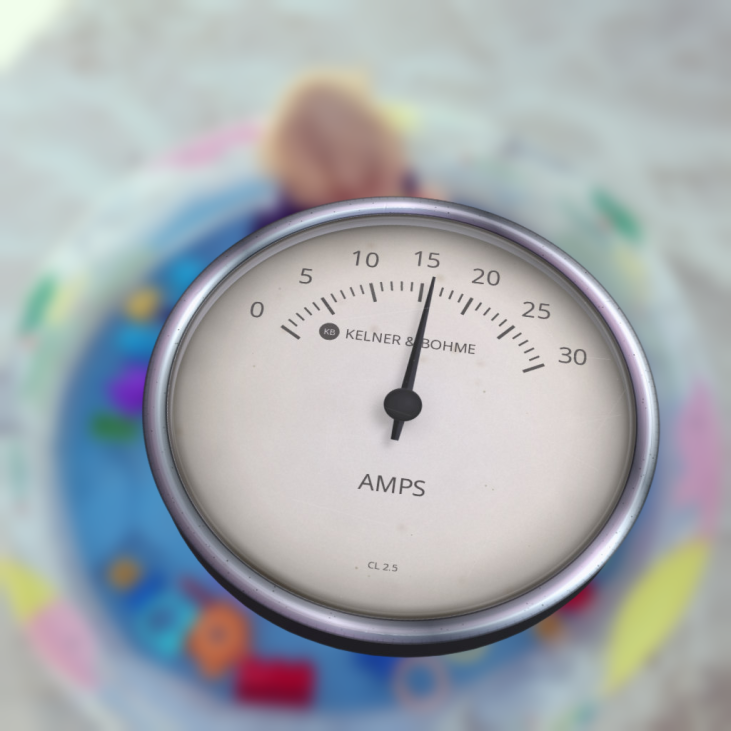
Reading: **16** A
